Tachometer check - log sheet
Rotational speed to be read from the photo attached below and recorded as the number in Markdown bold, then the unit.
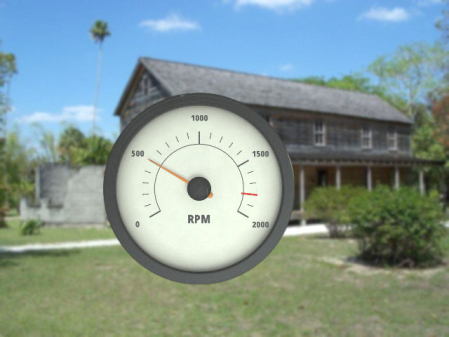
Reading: **500** rpm
